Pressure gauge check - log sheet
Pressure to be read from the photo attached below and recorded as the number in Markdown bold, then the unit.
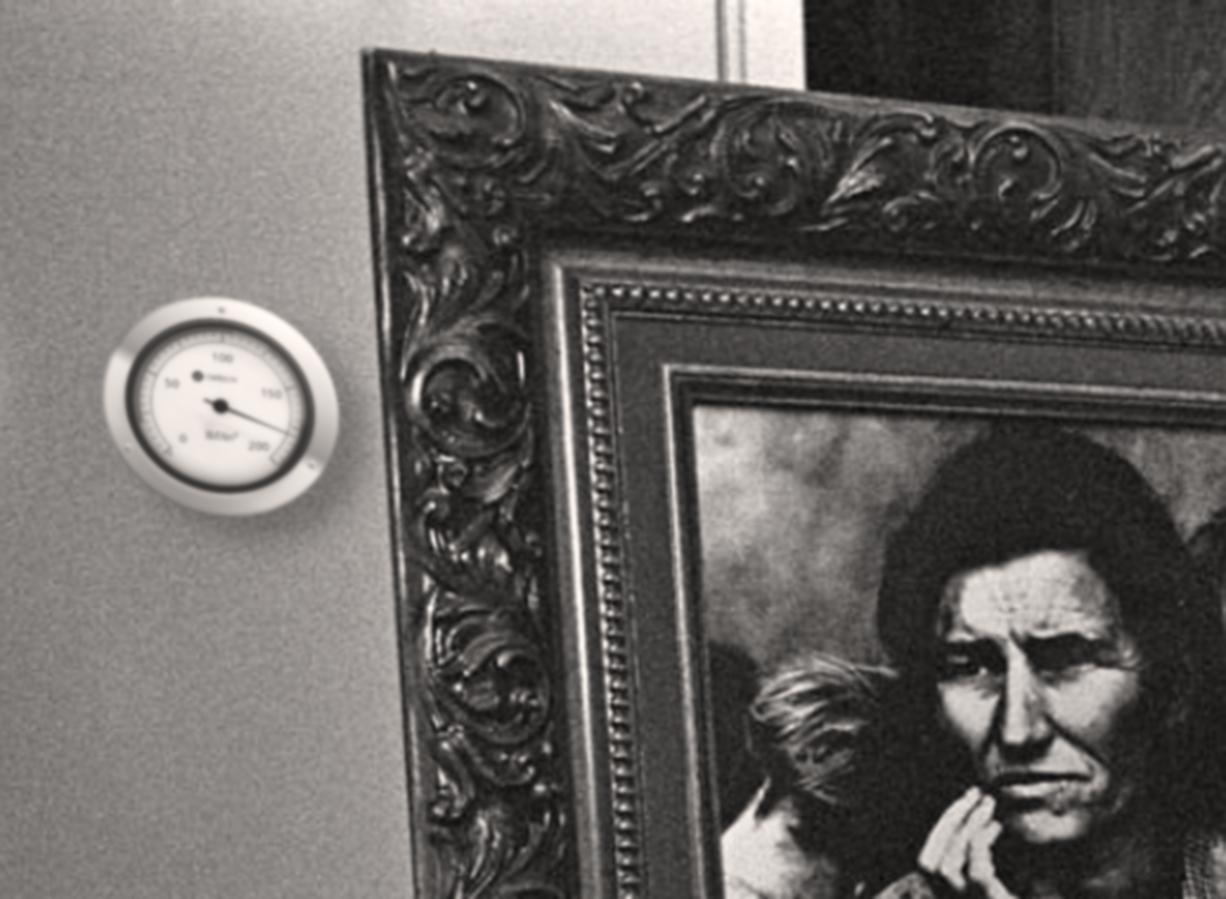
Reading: **180** psi
